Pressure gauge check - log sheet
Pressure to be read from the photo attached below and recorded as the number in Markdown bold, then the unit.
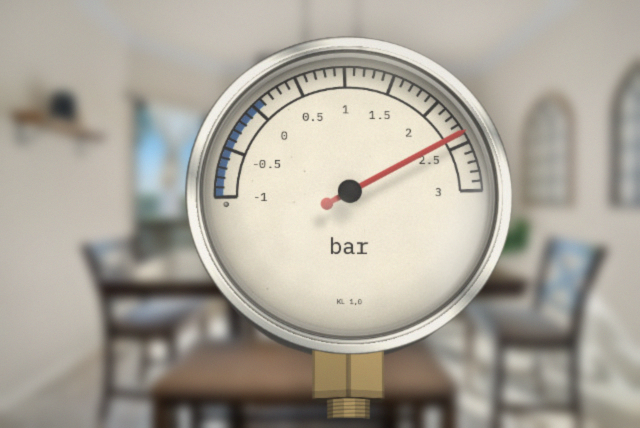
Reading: **2.4** bar
